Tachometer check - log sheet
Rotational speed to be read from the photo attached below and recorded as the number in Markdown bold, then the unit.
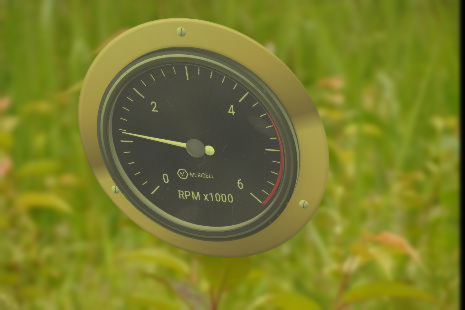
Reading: **1200** rpm
